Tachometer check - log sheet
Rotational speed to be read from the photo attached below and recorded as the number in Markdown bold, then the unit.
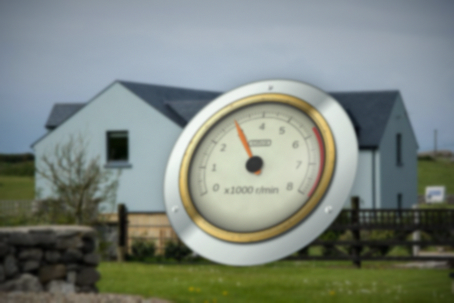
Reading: **3000** rpm
